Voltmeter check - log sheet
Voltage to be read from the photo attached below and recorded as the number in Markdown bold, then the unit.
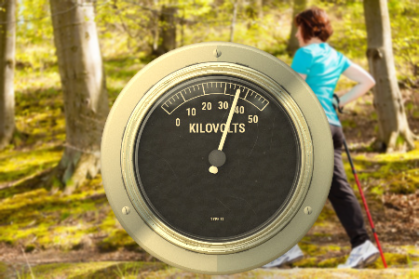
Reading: **36** kV
